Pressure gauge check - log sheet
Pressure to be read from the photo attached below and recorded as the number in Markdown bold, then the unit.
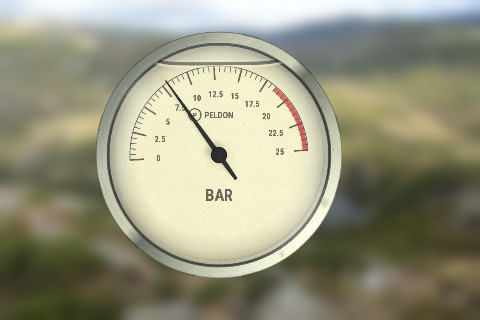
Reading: **8** bar
